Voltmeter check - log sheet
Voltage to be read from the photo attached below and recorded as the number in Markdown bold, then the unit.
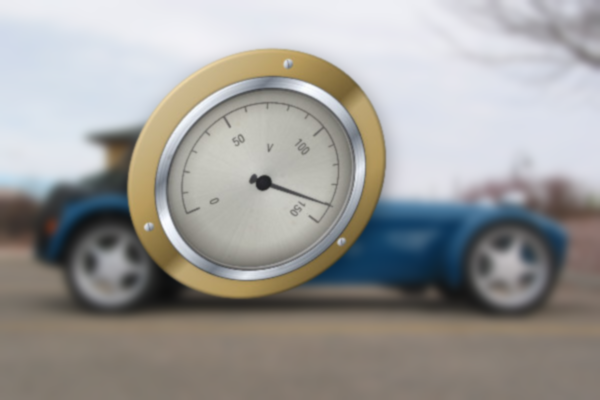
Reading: **140** V
